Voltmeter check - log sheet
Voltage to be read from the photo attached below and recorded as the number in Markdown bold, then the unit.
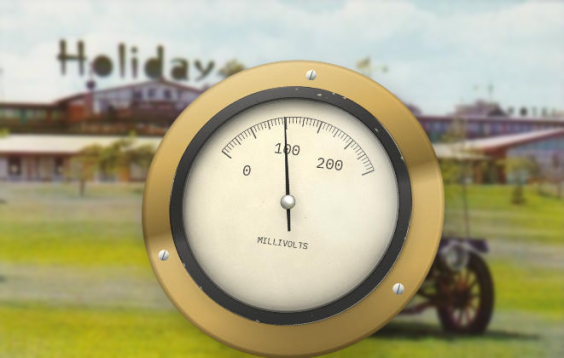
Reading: **100** mV
